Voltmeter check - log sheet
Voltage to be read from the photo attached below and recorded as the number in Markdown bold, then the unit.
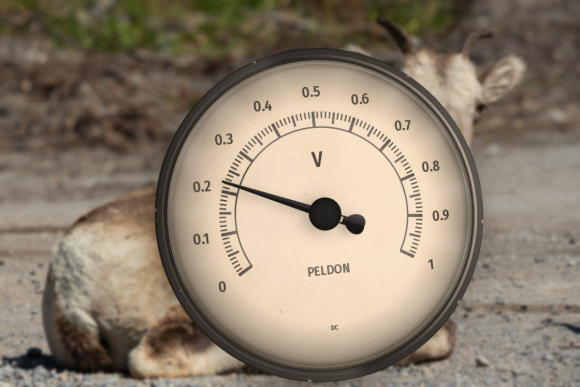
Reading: **0.22** V
